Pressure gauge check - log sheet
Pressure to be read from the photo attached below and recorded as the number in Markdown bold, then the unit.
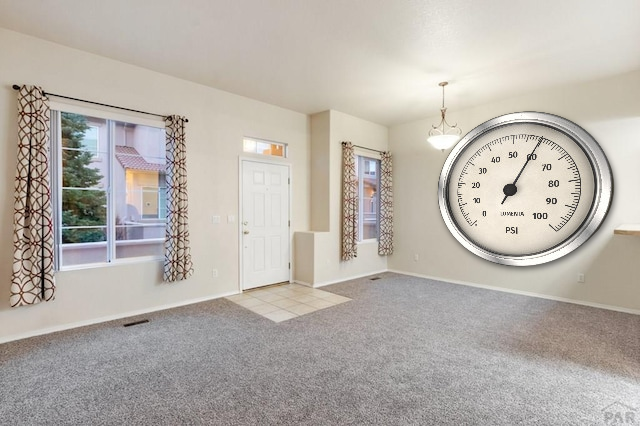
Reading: **60** psi
